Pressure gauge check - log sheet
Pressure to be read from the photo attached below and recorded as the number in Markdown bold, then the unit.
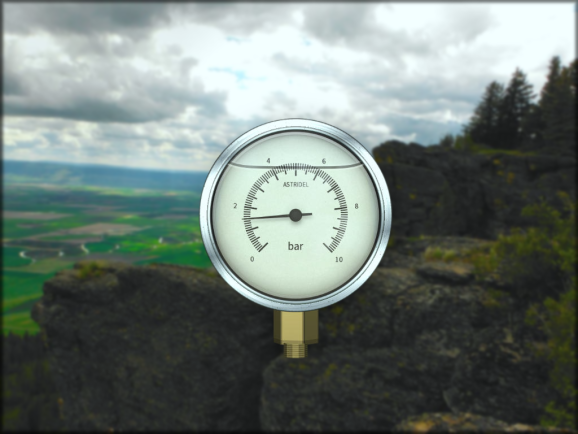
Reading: **1.5** bar
